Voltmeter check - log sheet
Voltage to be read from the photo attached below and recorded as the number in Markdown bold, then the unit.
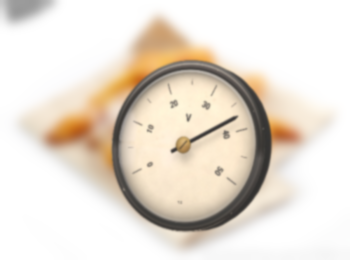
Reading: **37.5** V
